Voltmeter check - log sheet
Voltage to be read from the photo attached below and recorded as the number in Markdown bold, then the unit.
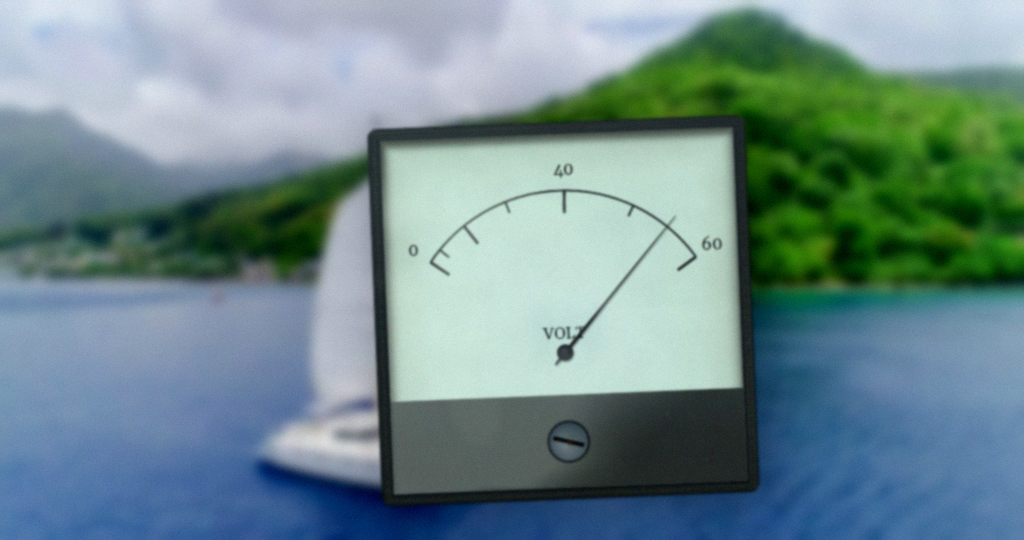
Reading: **55** V
